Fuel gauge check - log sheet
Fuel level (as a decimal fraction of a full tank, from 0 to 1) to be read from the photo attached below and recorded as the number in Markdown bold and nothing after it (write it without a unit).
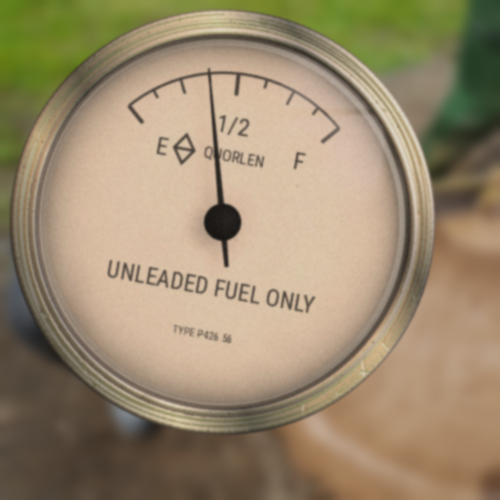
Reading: **0.375**
